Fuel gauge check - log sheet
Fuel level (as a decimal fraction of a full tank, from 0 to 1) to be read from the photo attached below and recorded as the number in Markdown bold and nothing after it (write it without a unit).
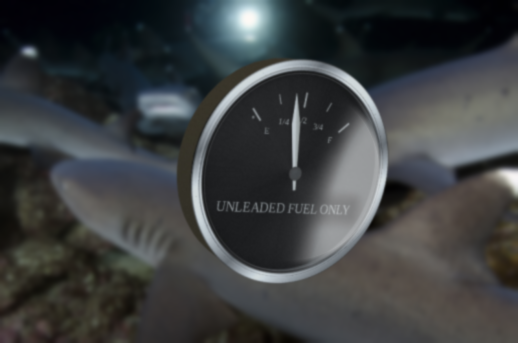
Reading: **0.375**
